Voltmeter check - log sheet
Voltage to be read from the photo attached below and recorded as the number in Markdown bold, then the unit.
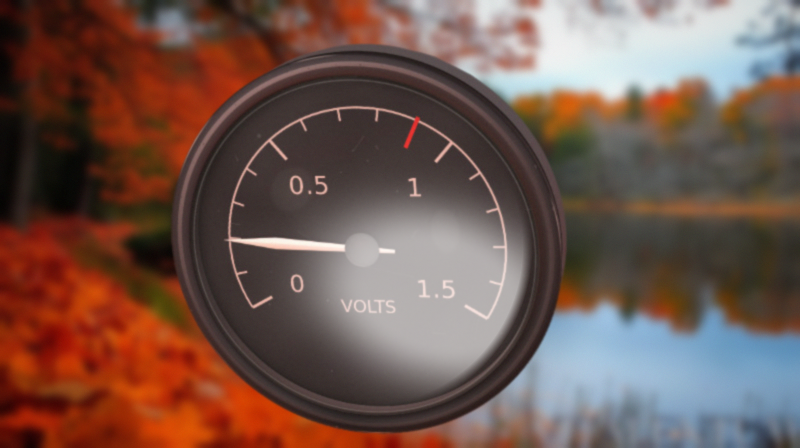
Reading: **0.2** V
